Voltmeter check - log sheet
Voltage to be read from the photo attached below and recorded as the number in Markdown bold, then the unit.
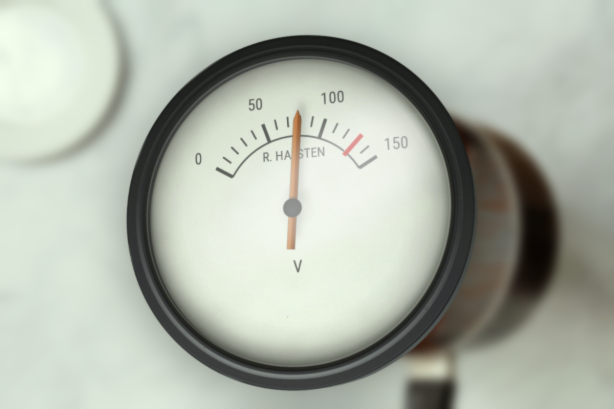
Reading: **80** V
